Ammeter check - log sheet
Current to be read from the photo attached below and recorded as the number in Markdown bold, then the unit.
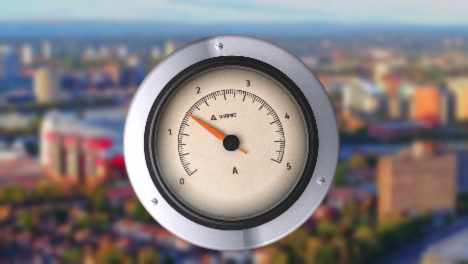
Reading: **1.5** A
